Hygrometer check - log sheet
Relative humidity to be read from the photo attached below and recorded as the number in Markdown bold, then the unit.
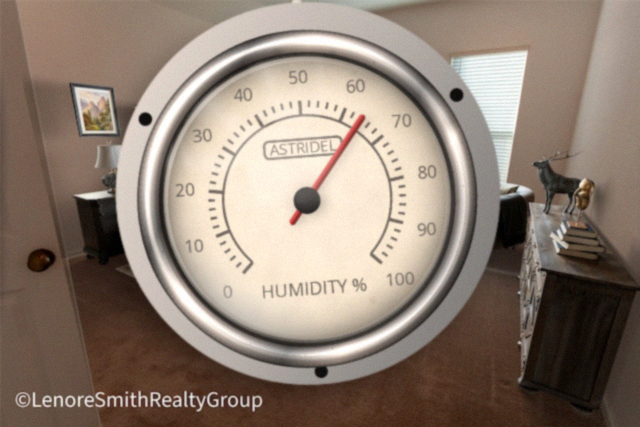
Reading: **64** %
